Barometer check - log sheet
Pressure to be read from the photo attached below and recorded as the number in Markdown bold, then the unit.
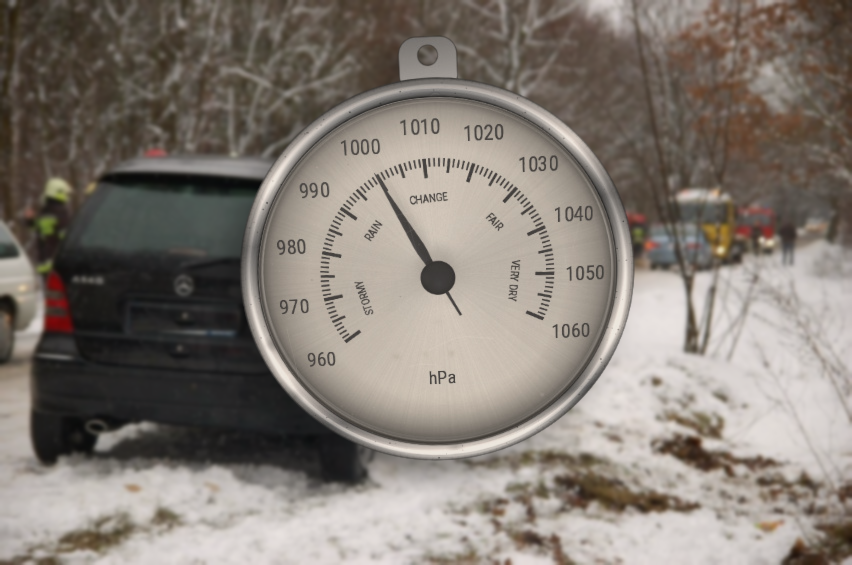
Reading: **1000** hPa
